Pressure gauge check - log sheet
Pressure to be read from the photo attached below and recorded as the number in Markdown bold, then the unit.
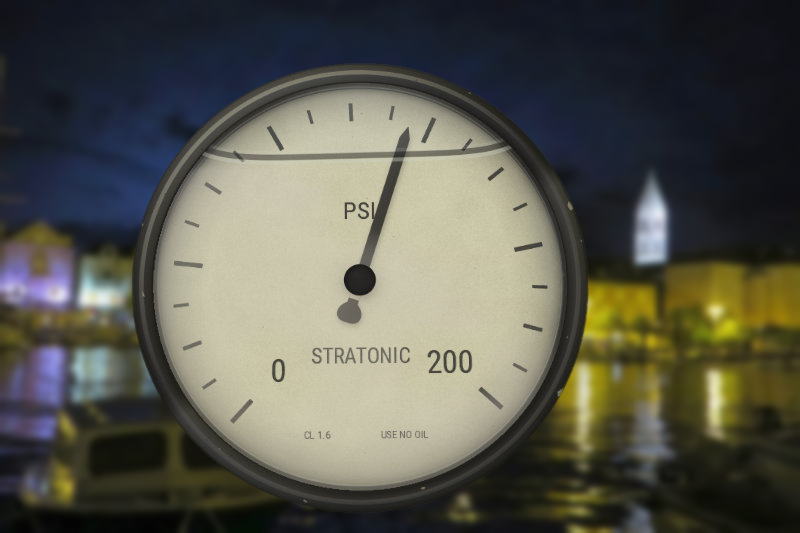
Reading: **115** psi
